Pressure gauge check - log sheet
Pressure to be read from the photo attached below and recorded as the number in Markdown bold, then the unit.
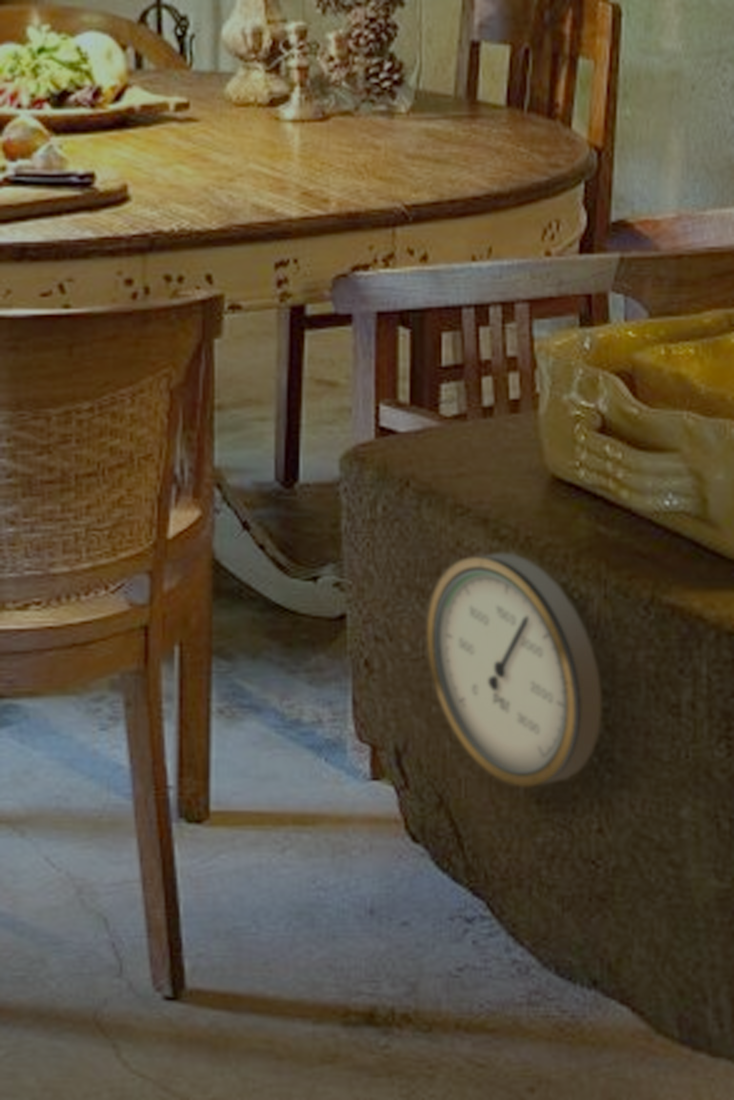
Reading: **1800** psi
